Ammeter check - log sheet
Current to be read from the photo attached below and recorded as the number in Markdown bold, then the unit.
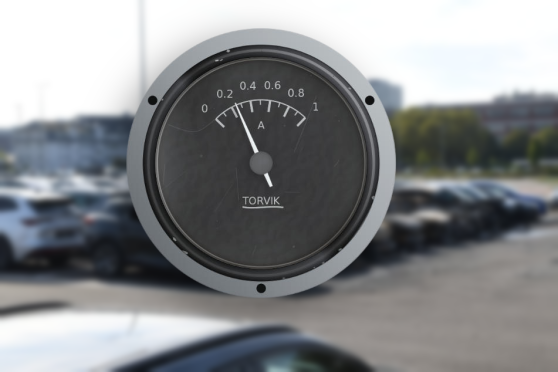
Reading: **0.25** A
